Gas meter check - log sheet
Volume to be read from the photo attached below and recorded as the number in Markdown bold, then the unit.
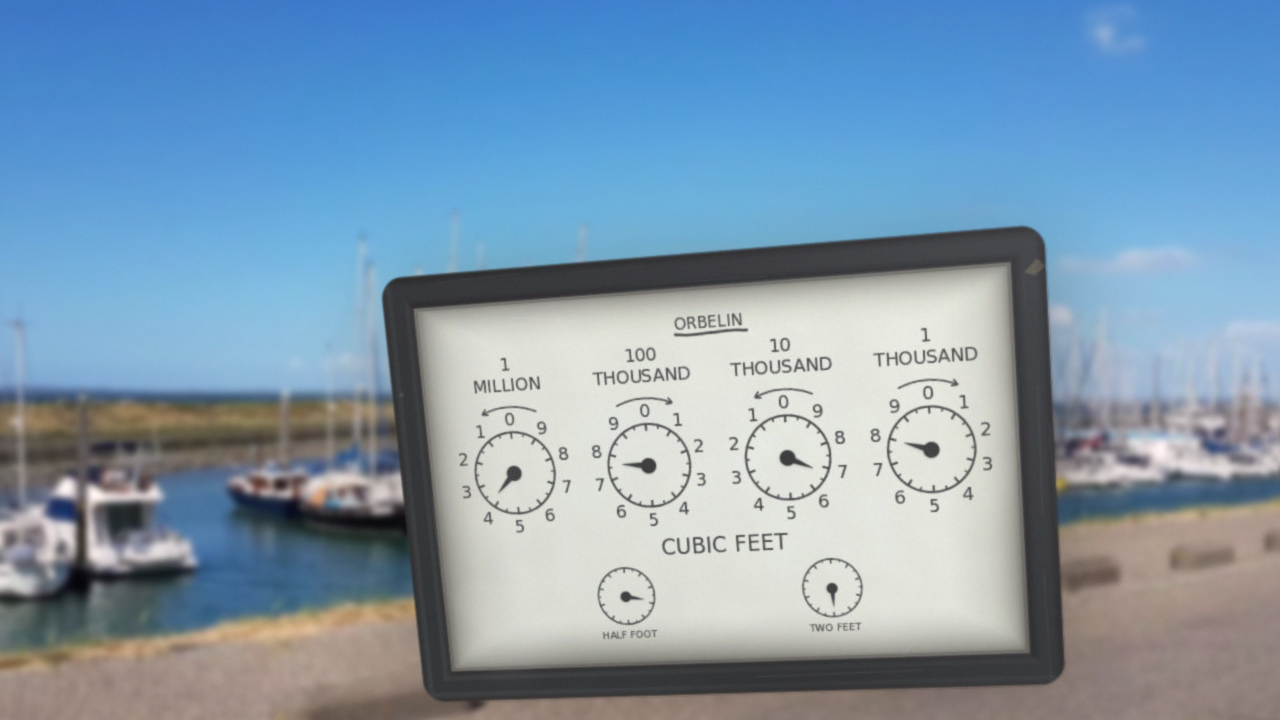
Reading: **376800** ft³
